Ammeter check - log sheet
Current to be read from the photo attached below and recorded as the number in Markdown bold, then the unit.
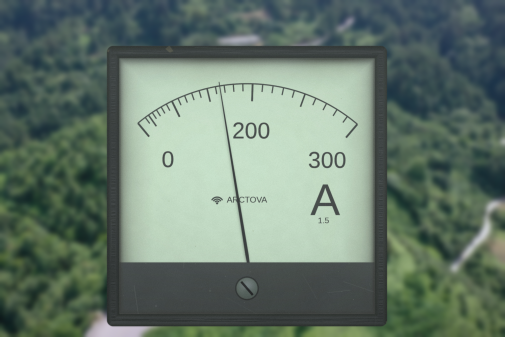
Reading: **165** A
